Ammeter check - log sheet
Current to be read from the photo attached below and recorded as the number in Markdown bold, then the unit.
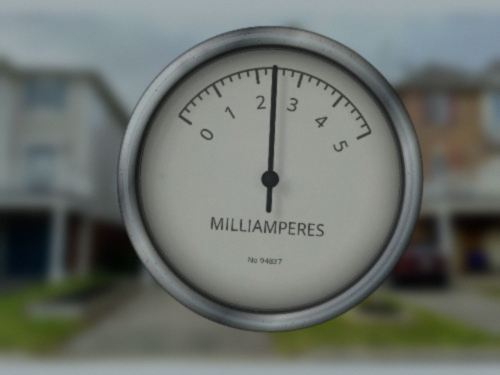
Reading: **2.4** mA
